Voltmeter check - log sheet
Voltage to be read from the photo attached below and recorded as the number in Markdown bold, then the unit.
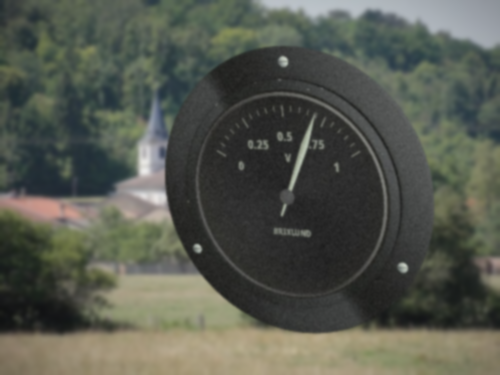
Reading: **0.7** V
